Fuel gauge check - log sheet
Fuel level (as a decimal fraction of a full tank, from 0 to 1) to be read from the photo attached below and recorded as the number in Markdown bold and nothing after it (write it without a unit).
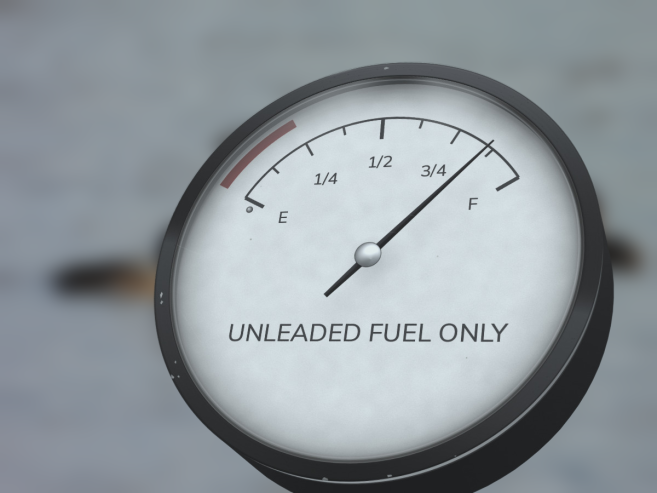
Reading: **0.875**
